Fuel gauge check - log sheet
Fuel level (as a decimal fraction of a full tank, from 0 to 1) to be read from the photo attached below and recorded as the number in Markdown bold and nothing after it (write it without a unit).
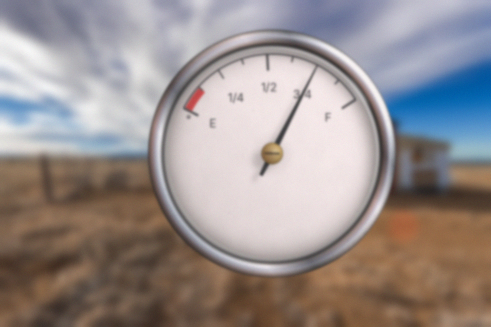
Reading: **0.75**
